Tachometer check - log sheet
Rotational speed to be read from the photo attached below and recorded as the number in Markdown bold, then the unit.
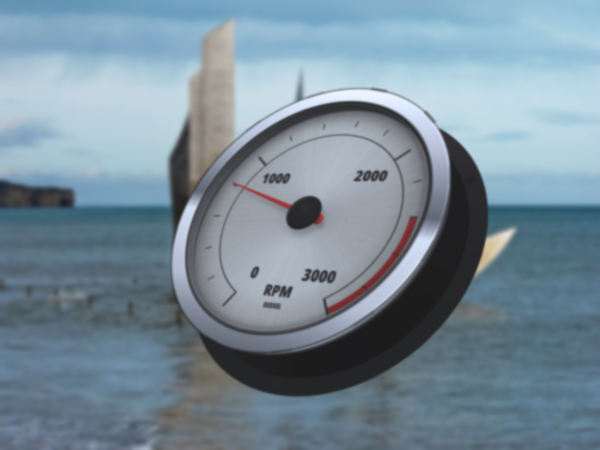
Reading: **800** rpm
